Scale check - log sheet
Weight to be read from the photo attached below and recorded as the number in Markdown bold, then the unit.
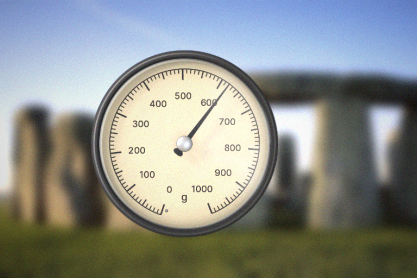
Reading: **620** g
